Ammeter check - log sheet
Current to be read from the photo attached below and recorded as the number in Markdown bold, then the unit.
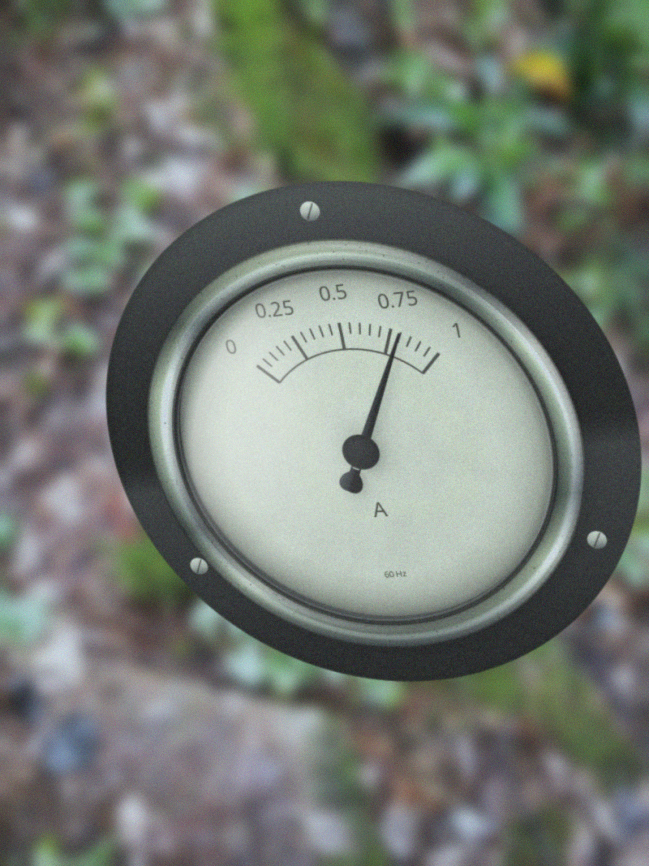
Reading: **0.8** A
